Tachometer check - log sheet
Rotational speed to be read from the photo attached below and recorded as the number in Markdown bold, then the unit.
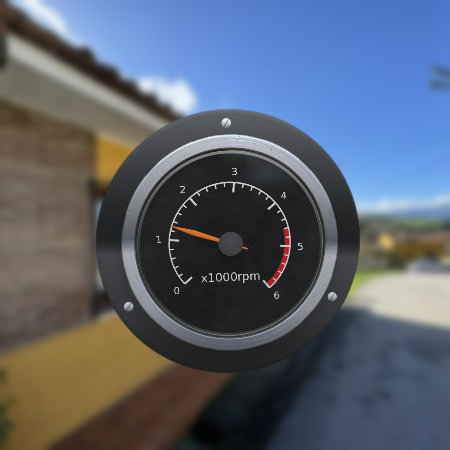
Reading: **1300** rpm
